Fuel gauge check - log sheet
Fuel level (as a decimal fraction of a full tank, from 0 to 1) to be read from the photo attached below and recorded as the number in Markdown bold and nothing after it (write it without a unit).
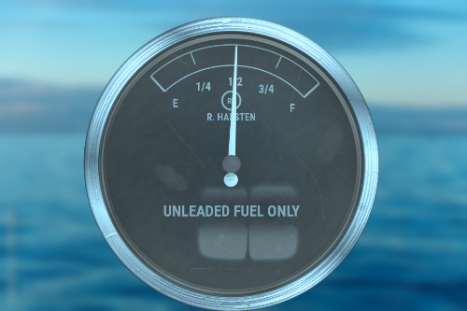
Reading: **0.5**
